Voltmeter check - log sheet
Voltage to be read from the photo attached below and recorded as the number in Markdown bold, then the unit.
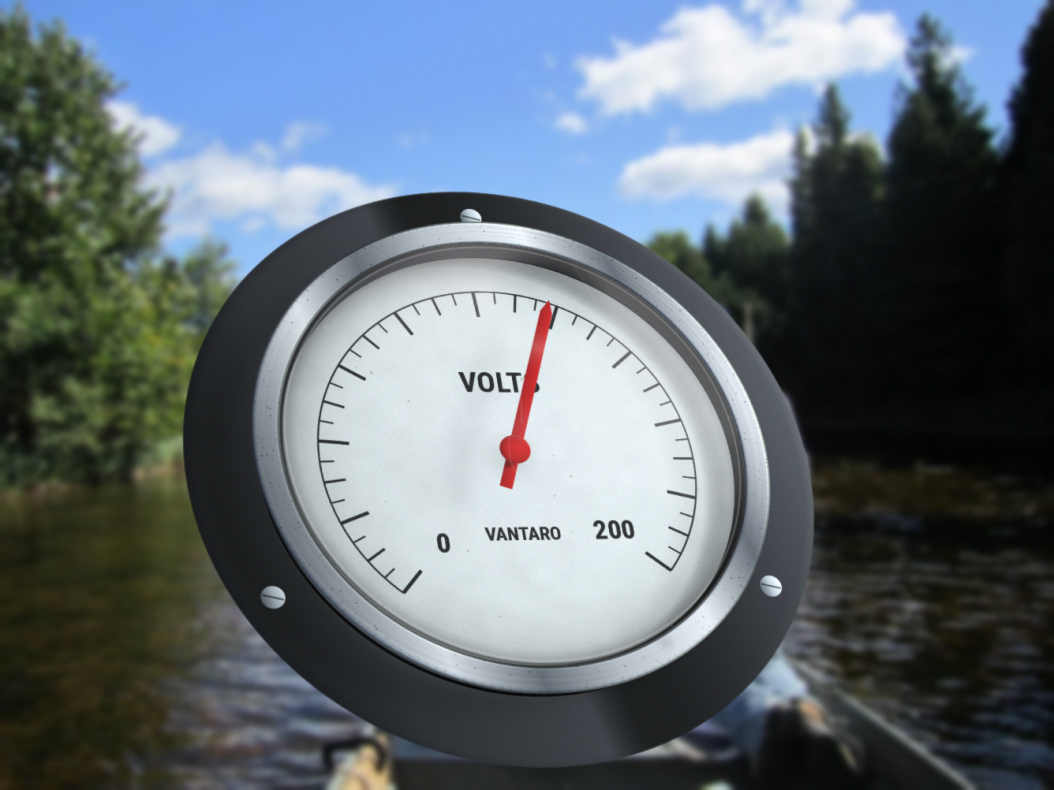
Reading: **117.5** V
